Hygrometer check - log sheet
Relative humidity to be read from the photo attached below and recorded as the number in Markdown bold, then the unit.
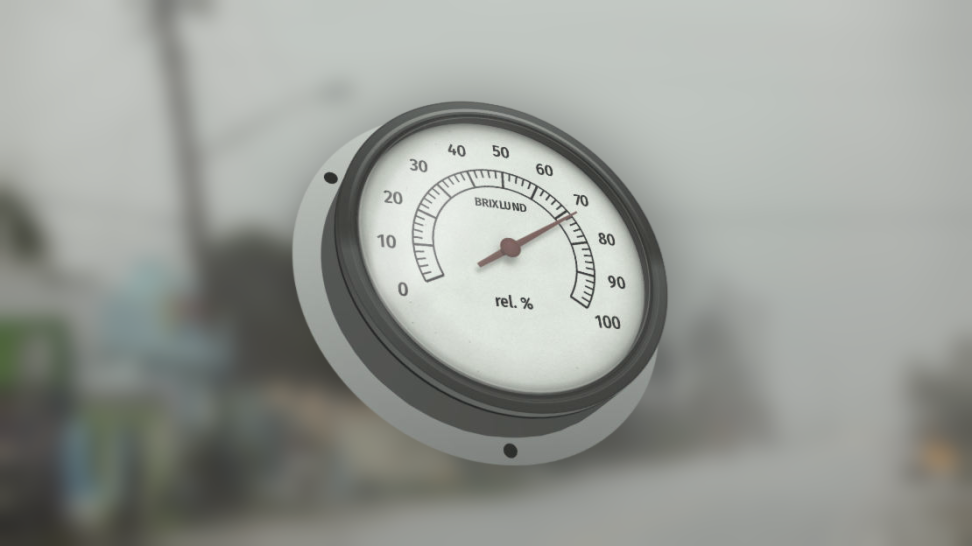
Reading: **72** %
